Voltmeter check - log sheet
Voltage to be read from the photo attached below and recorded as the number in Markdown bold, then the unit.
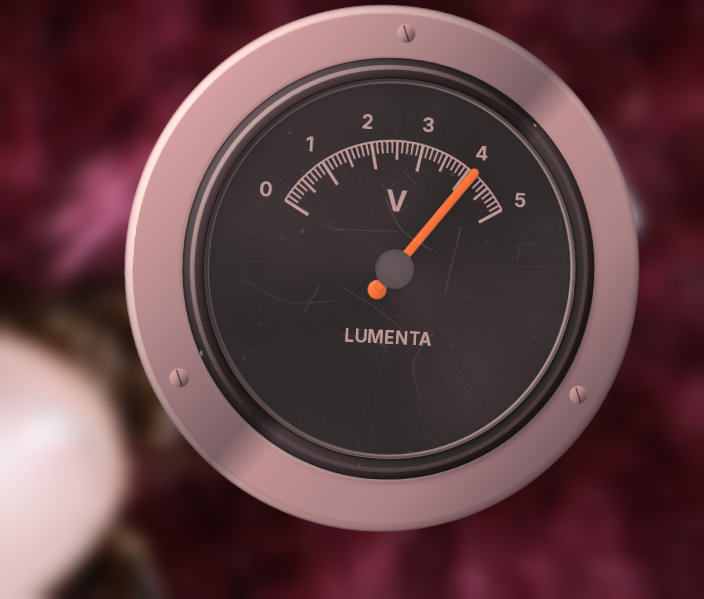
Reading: **4.1** V
